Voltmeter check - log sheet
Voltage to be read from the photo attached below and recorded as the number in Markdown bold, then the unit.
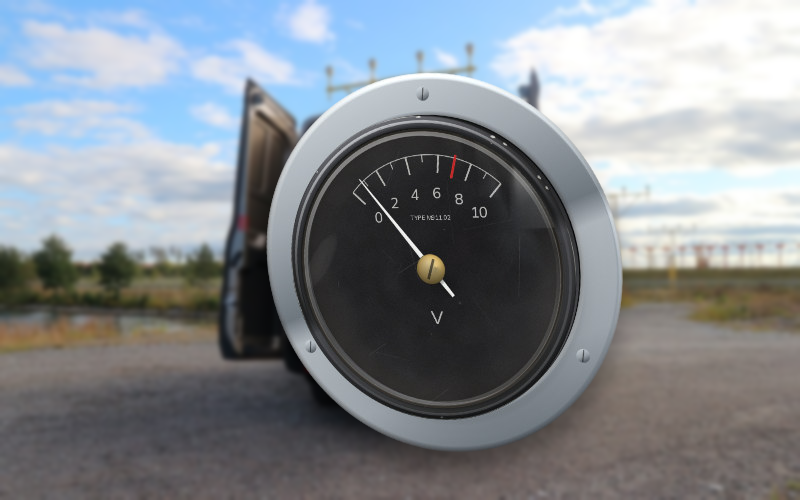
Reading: **1** V
